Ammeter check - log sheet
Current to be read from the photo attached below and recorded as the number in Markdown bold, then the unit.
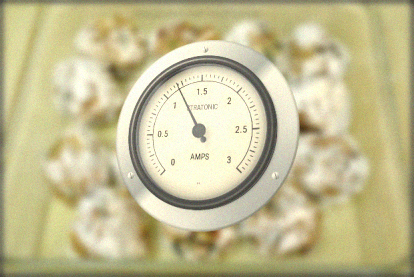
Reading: **1.2** A
